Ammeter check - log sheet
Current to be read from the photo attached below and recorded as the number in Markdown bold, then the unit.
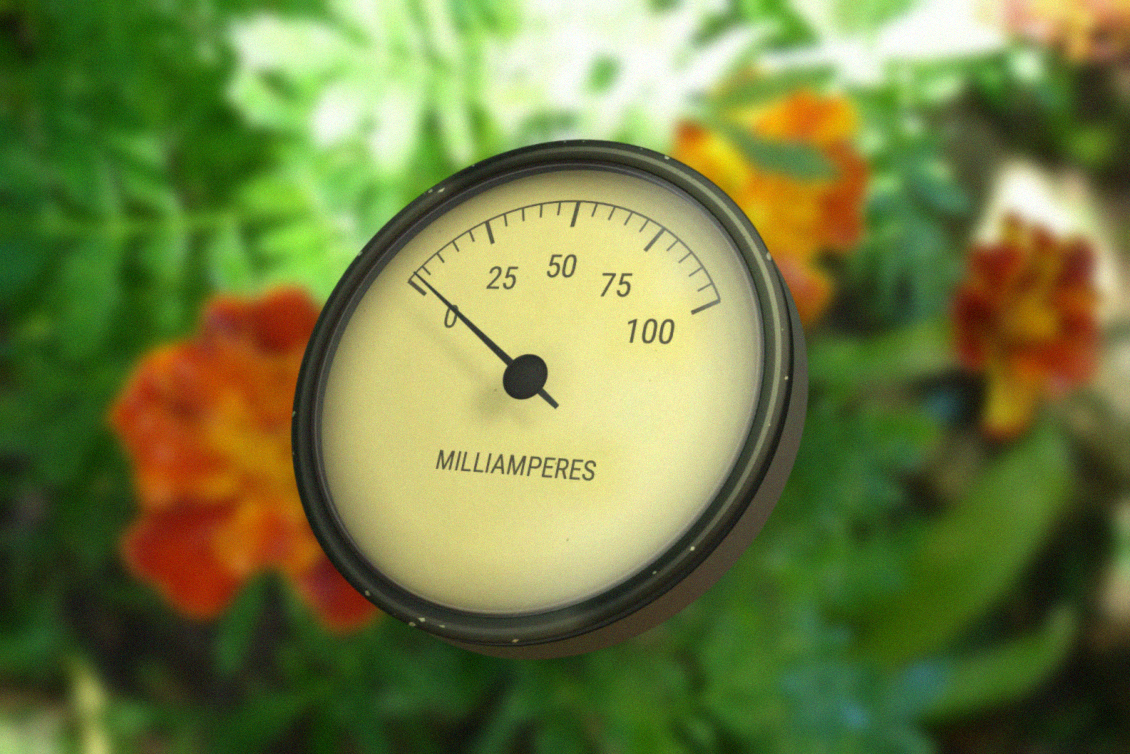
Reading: **2.5** mA
